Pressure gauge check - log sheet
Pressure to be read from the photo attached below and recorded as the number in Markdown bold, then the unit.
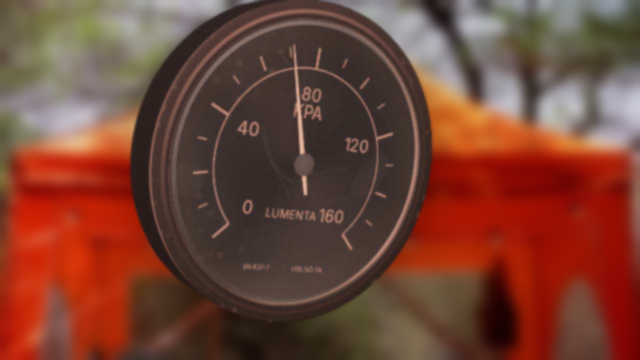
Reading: **70** kPa
